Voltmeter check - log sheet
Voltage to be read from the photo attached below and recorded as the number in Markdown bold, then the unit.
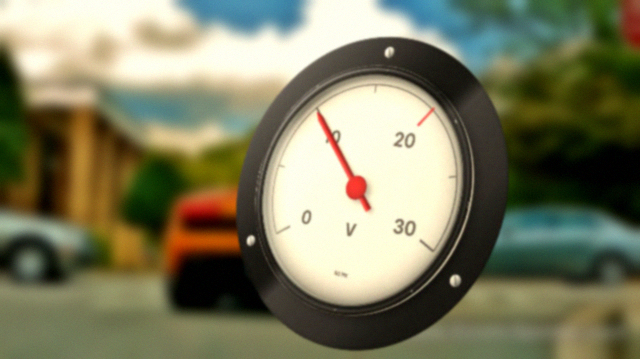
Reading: **10** V
